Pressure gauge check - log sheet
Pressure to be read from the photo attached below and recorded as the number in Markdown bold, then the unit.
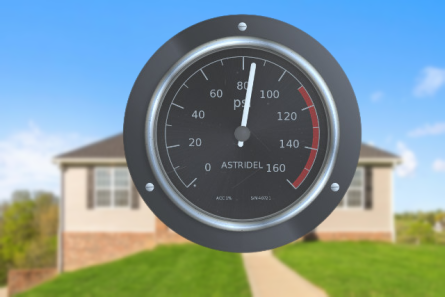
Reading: **85** psi
